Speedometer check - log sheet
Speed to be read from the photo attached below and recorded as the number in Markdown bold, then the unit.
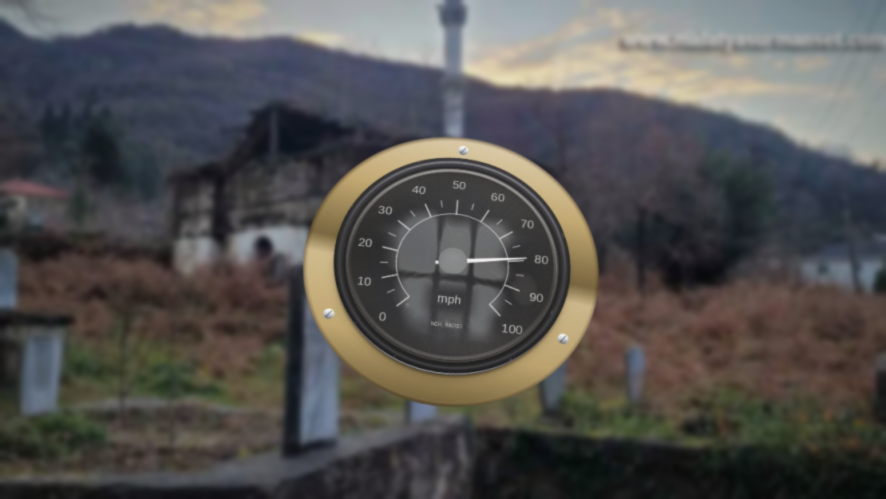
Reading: **80** mph
